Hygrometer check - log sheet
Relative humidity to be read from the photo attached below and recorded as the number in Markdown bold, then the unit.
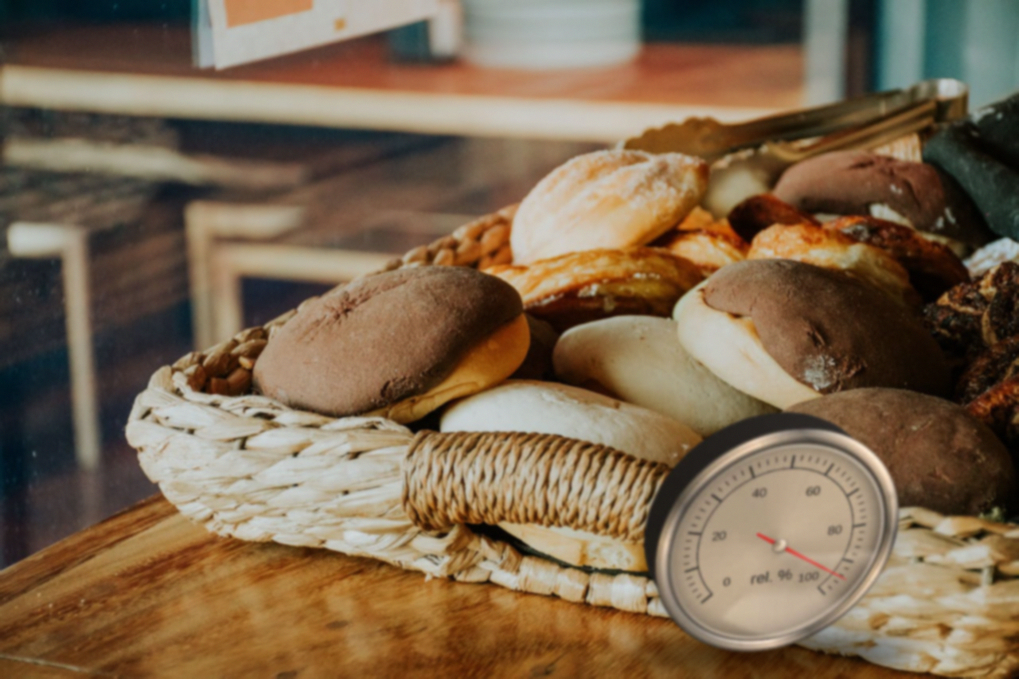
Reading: **94** %
